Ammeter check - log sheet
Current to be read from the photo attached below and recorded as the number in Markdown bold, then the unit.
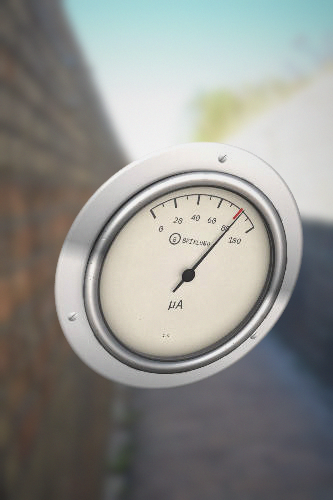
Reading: **80** µA
